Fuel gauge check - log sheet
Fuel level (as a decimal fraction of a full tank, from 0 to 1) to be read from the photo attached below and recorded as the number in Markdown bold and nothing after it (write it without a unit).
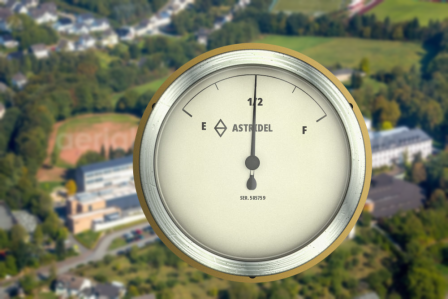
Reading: **0.5**
